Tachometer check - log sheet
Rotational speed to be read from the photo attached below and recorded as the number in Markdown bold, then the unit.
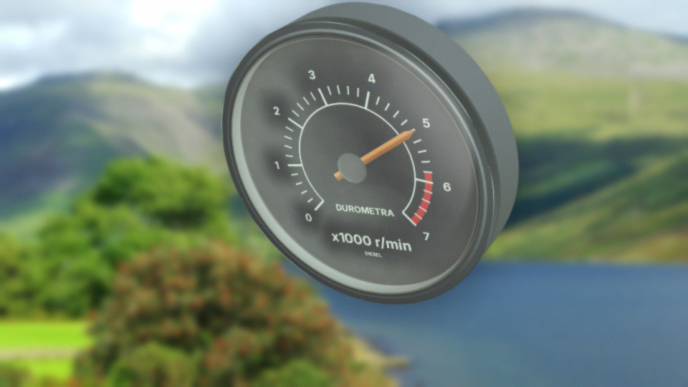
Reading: **5000** rpm
